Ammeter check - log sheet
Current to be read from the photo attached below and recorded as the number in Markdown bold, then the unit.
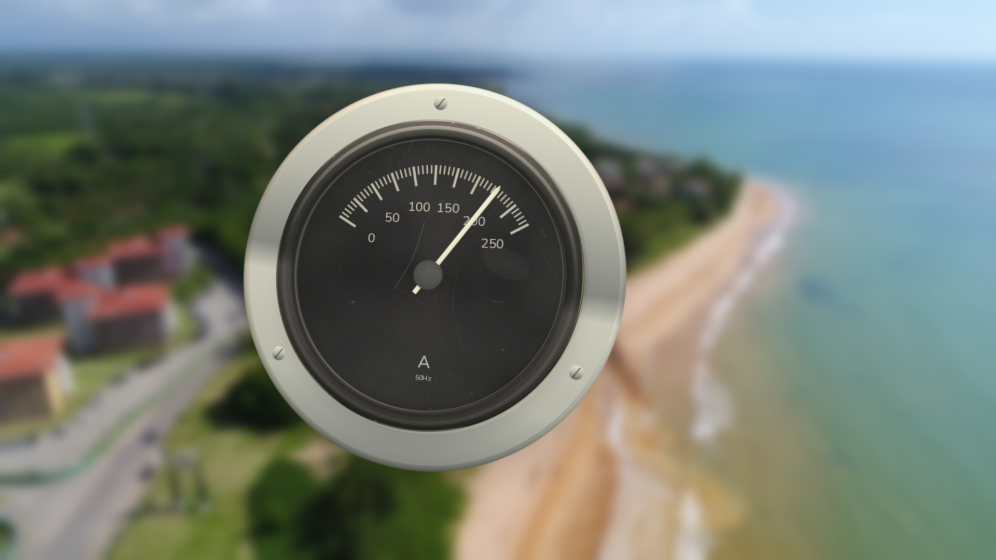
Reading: **200** A
